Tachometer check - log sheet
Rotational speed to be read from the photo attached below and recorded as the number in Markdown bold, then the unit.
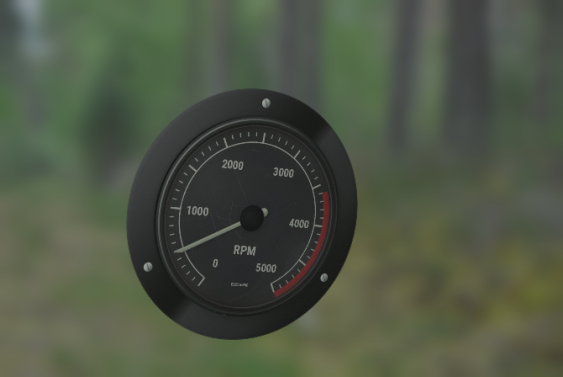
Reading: **500** rpm
